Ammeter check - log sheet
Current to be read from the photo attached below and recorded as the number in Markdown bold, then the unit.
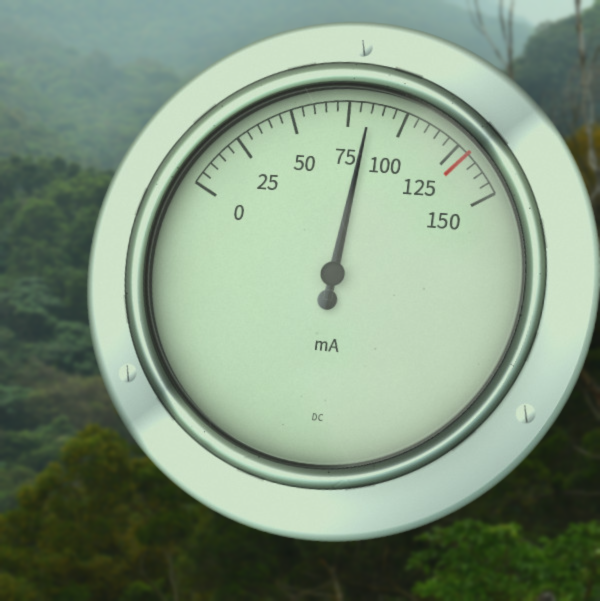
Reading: **85** mA
